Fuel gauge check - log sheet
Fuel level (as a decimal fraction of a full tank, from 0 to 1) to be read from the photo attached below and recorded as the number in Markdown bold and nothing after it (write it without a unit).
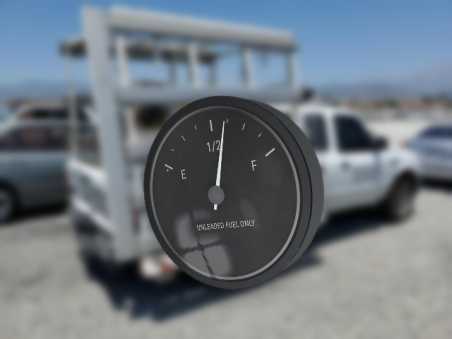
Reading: **0.625**
